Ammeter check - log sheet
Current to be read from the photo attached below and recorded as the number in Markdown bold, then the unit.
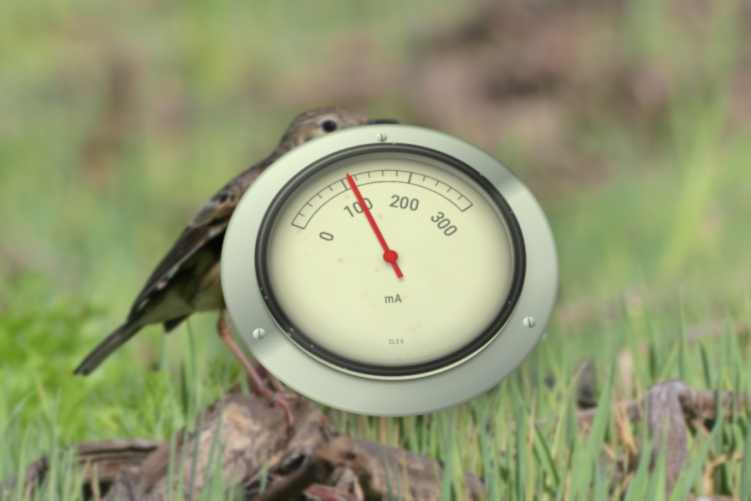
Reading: **110** mA
